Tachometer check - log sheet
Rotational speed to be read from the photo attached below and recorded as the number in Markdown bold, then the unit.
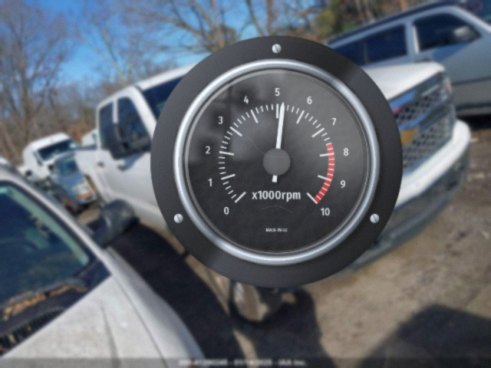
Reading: **5200** rpm
